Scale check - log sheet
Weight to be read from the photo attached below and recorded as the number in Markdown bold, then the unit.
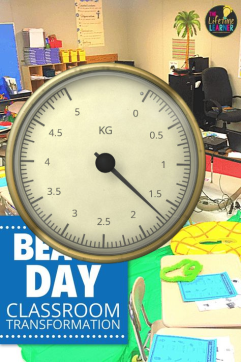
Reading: **1.7** kg
